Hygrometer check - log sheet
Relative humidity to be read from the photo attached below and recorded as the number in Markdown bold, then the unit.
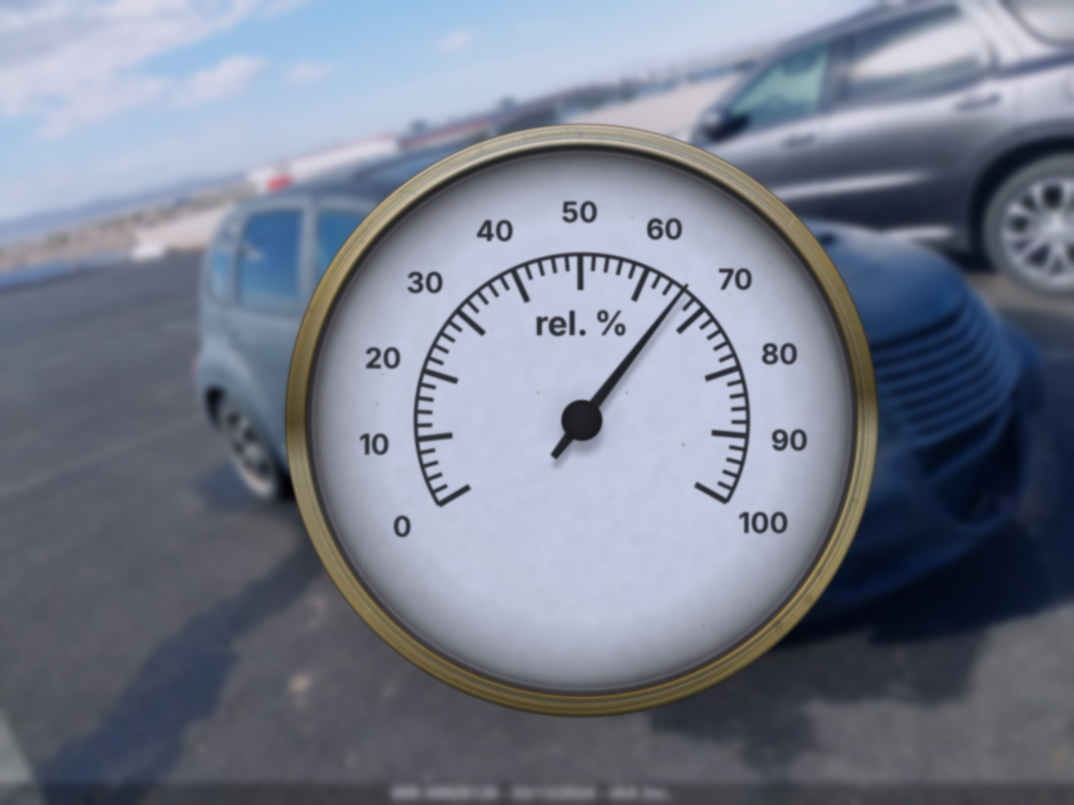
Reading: **66** %
